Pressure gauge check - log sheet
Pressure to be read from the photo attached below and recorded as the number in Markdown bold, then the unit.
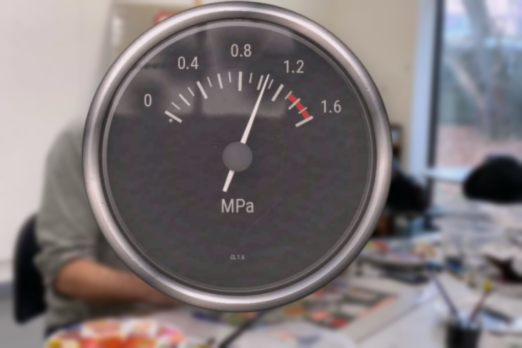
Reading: **1.05** MPa
